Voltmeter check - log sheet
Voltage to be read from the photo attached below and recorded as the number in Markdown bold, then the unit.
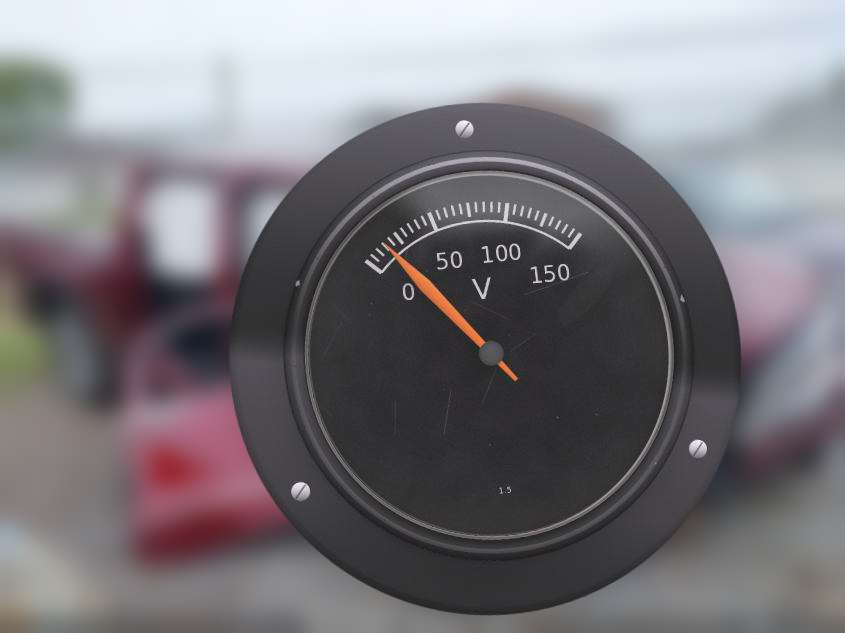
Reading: **15** V
